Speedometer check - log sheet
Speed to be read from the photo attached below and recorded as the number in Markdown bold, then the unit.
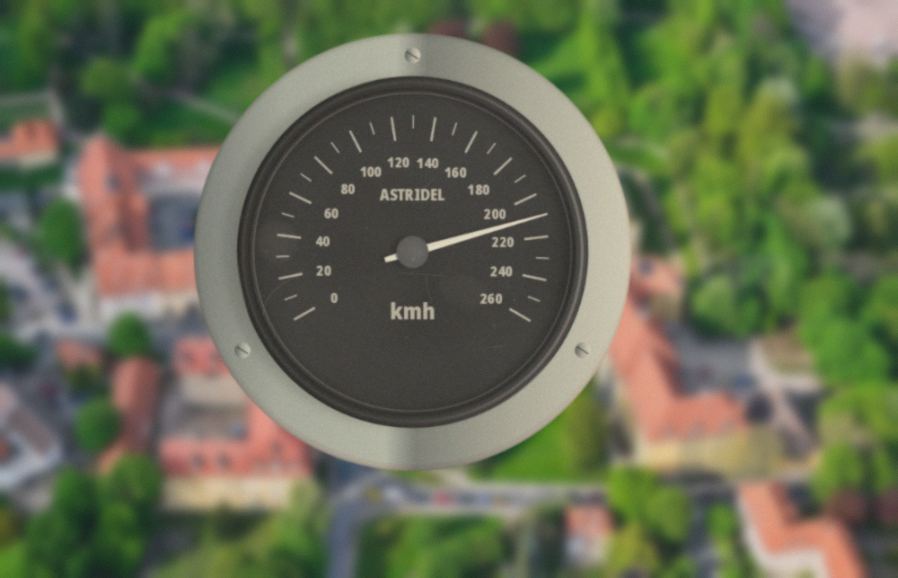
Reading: **210** km/h
